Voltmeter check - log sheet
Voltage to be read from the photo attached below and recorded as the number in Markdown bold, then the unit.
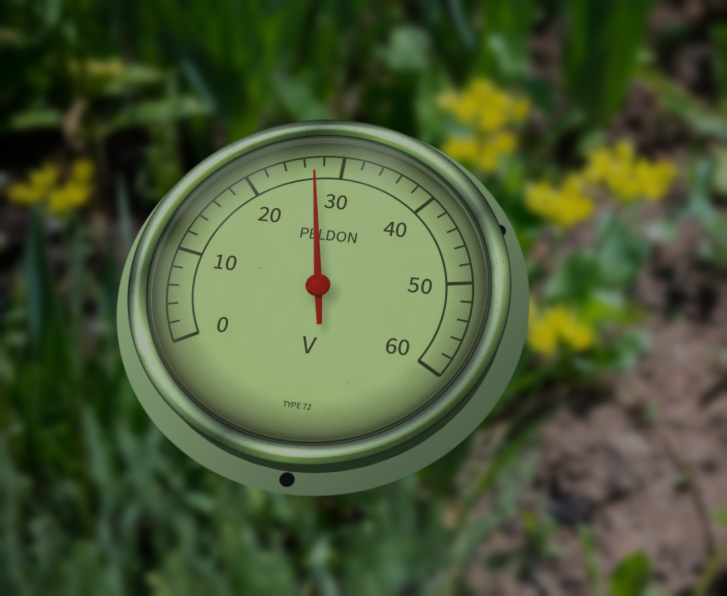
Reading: **27** V
